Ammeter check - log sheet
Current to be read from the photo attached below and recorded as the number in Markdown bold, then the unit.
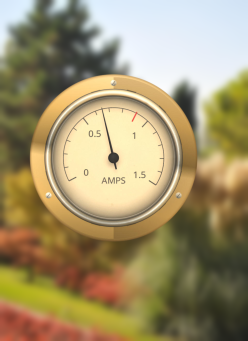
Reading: **0.65** A
